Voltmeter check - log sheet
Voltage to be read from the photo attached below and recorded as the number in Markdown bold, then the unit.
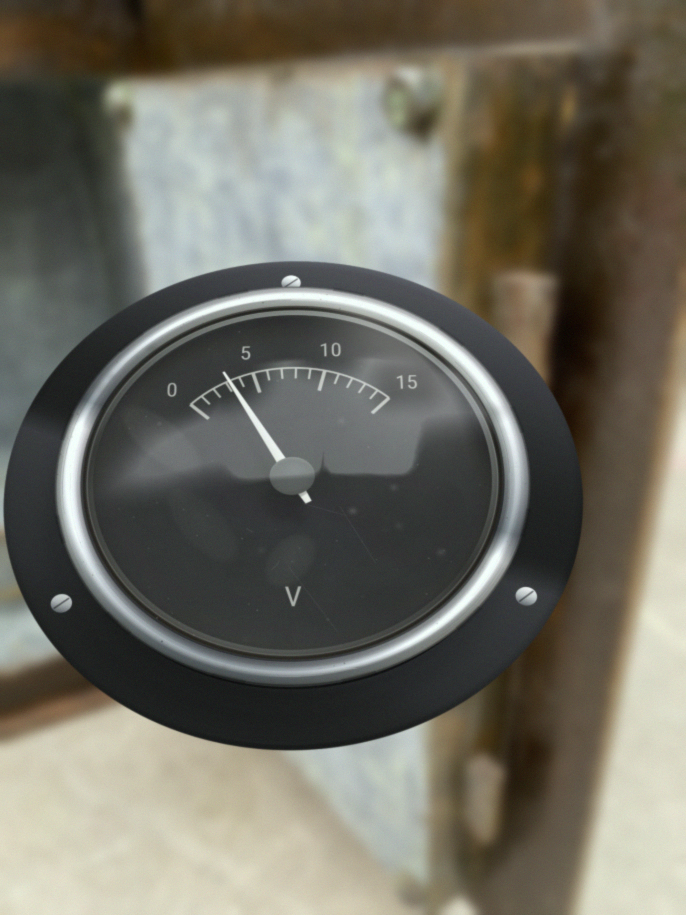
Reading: **3** V
